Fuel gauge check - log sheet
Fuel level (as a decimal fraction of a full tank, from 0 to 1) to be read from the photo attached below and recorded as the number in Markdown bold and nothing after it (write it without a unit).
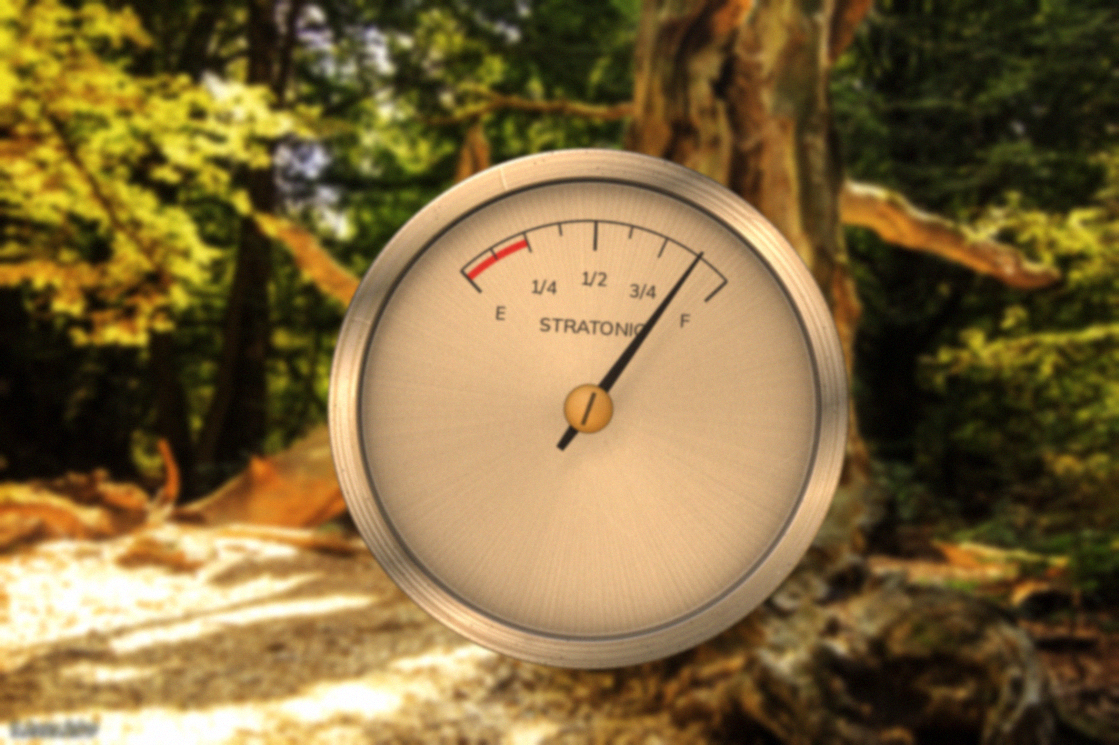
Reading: **0.875**
